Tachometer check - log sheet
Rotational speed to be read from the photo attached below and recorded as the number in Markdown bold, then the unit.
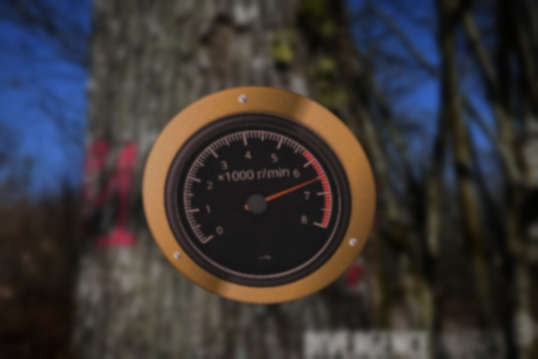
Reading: **6500** rpm
